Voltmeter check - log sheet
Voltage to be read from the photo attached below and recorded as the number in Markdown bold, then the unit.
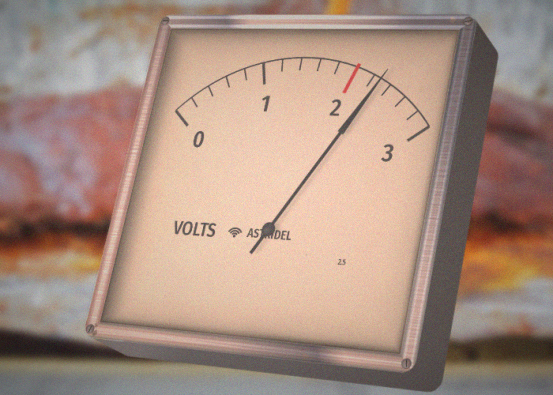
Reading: **2.3** V
